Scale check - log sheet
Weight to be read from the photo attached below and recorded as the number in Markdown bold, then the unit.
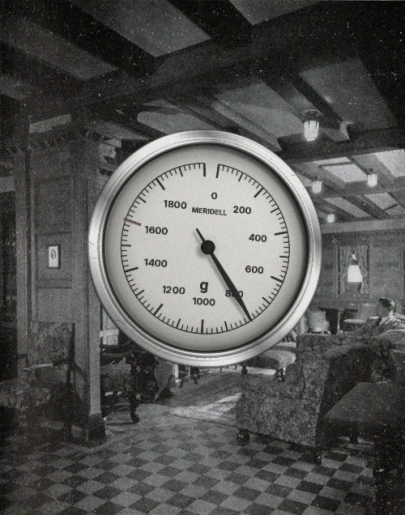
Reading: **800** g
